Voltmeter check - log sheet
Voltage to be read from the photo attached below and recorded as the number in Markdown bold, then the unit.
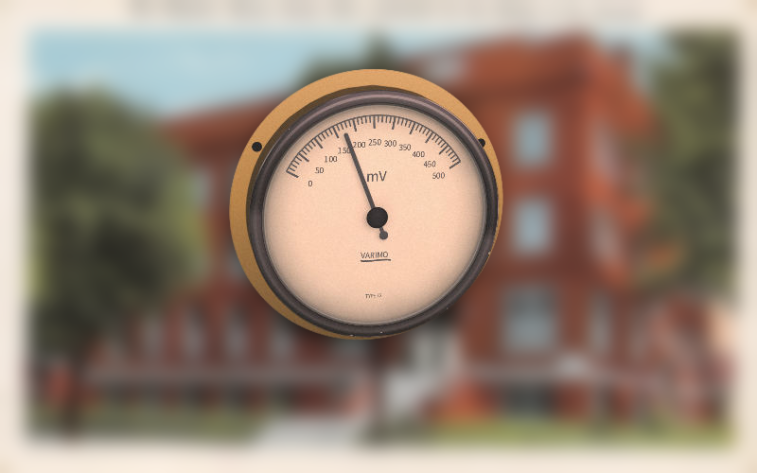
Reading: **170** mV
